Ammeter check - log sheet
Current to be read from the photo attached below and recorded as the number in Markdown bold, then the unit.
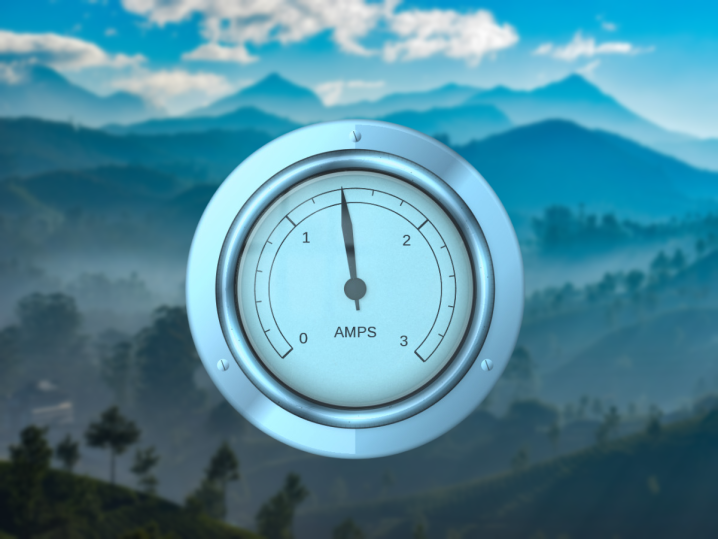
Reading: **1.4** A
